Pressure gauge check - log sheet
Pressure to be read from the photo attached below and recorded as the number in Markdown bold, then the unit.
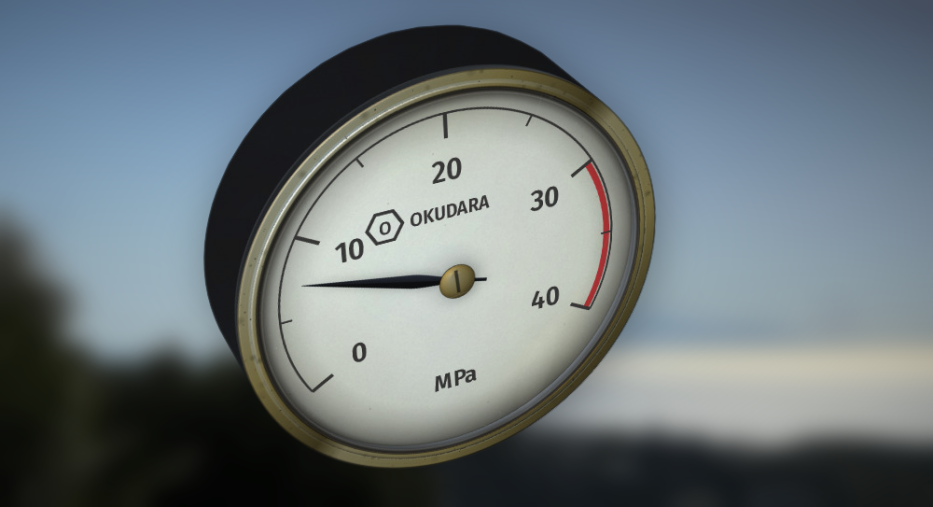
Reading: **7.5** MPa
